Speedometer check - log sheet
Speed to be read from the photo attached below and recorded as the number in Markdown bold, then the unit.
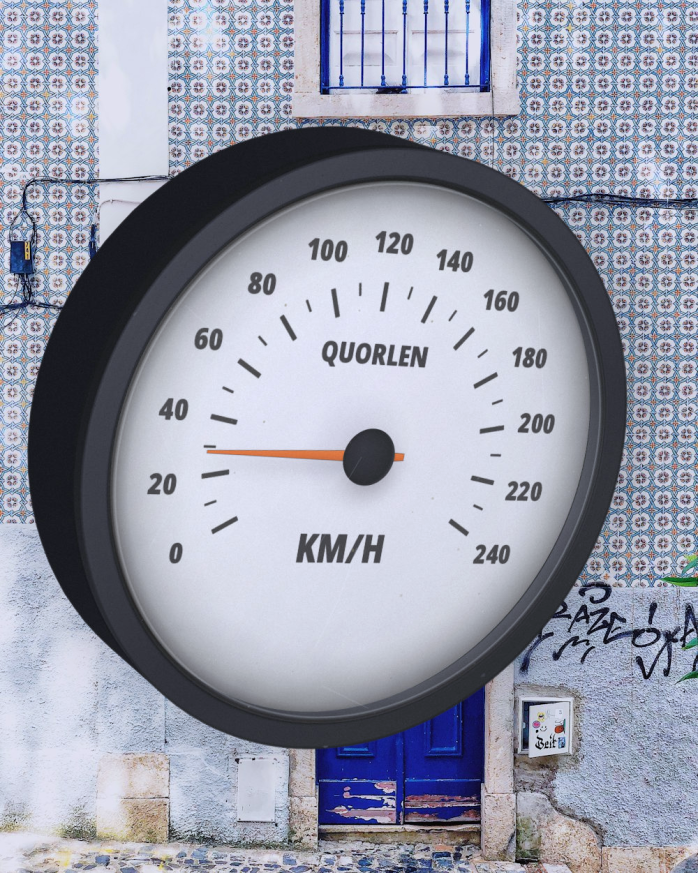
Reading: **30** km/h
